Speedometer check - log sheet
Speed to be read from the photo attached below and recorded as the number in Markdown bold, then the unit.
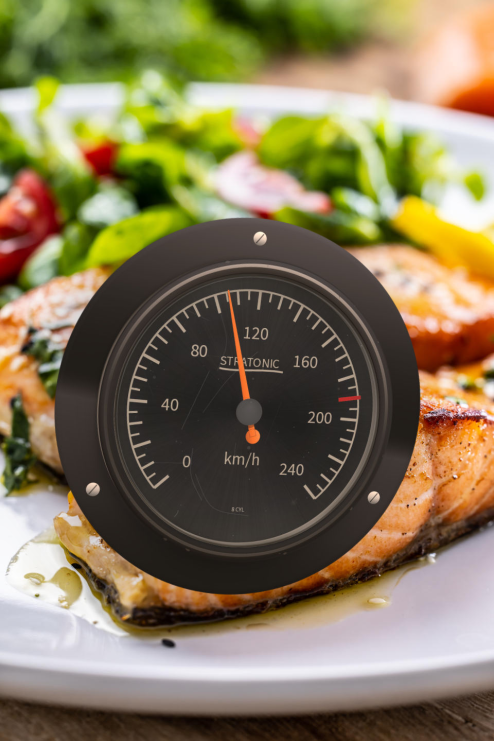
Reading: **105** km/h
